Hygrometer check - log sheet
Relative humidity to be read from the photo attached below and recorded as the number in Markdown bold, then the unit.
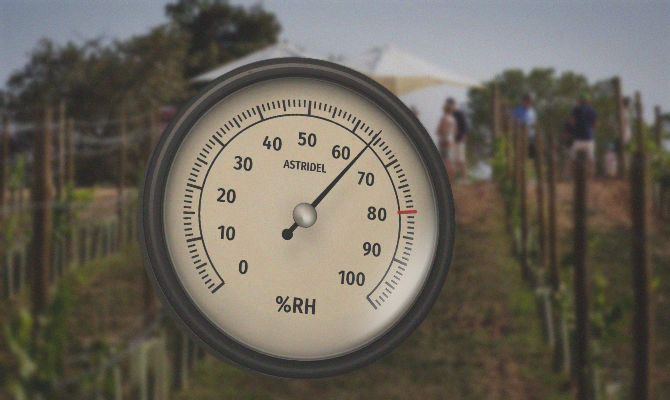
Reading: **64** %
